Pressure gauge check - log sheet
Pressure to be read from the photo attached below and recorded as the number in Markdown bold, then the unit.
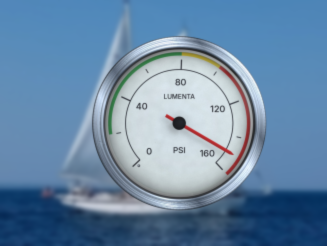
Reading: **150** psi
